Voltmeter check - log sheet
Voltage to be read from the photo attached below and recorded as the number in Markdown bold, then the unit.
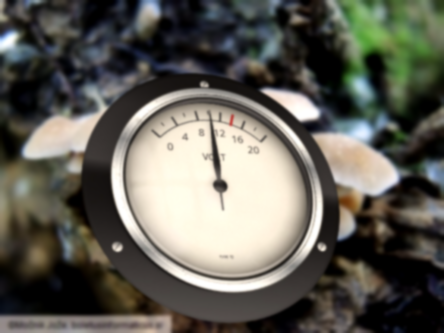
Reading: **10** V
